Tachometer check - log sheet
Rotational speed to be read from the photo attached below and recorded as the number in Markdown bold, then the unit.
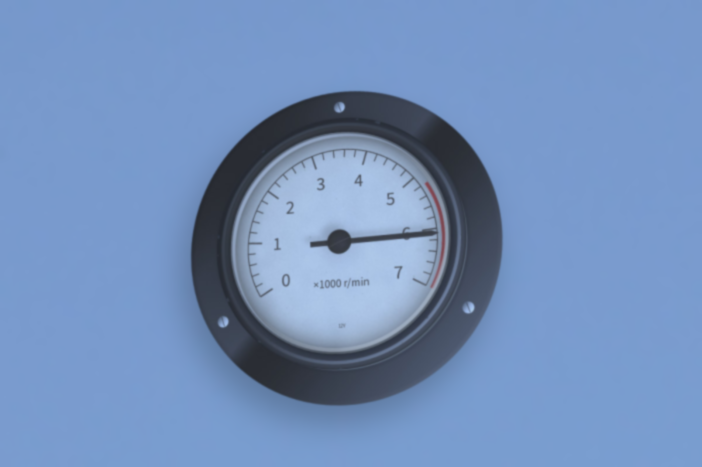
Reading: **6100** rpm
